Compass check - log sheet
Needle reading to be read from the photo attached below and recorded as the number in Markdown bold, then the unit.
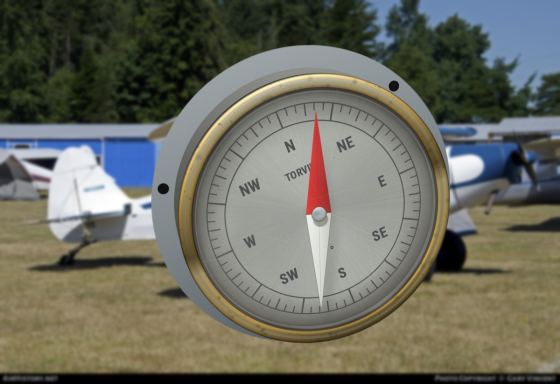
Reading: **20** °
